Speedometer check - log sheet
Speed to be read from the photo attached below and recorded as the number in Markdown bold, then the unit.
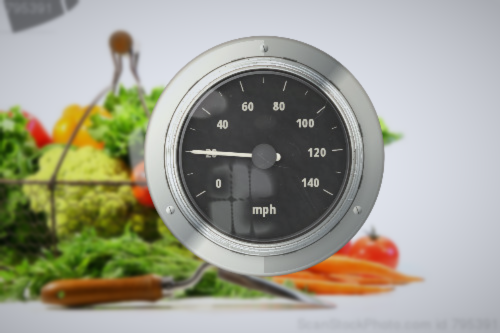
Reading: **20** mph
